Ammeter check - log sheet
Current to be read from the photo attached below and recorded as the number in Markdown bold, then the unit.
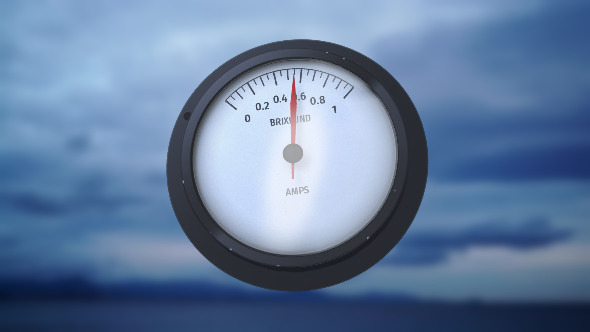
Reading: **0.55** A
